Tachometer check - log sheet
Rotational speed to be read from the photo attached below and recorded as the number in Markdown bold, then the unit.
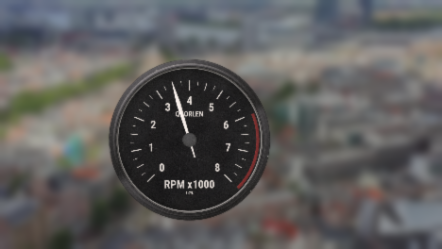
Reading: **3500** rpm
